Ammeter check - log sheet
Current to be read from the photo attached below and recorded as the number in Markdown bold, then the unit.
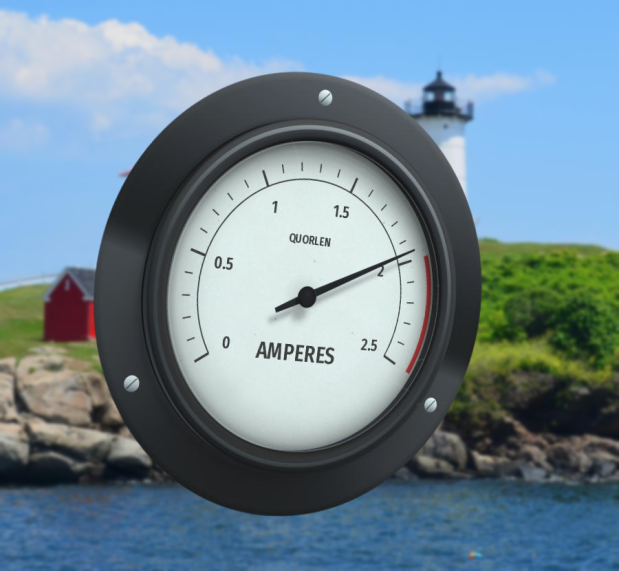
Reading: **1.95** A
